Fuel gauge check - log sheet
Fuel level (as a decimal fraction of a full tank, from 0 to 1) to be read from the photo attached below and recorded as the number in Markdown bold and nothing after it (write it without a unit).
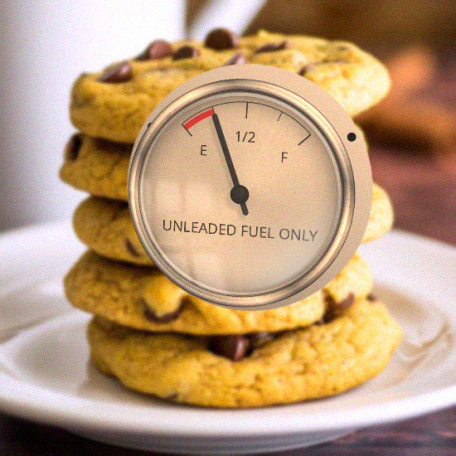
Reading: **0.25**
